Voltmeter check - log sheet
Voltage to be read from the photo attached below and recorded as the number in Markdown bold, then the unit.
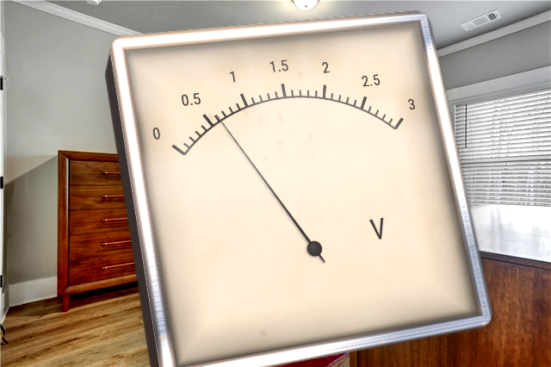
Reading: **0.6** V
